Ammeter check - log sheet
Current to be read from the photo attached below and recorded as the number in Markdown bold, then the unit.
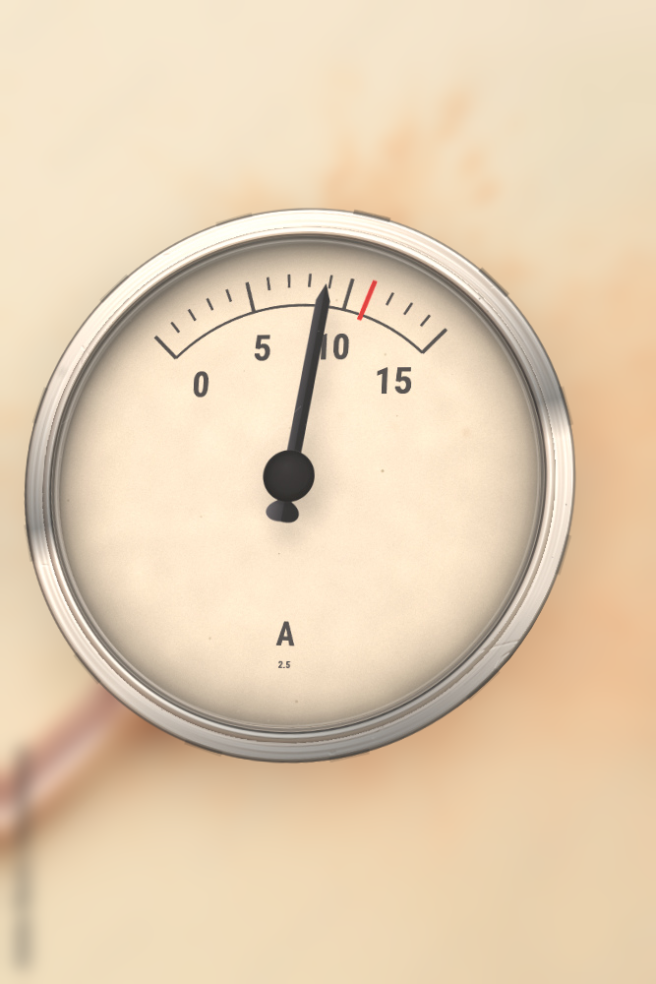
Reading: **9** A
